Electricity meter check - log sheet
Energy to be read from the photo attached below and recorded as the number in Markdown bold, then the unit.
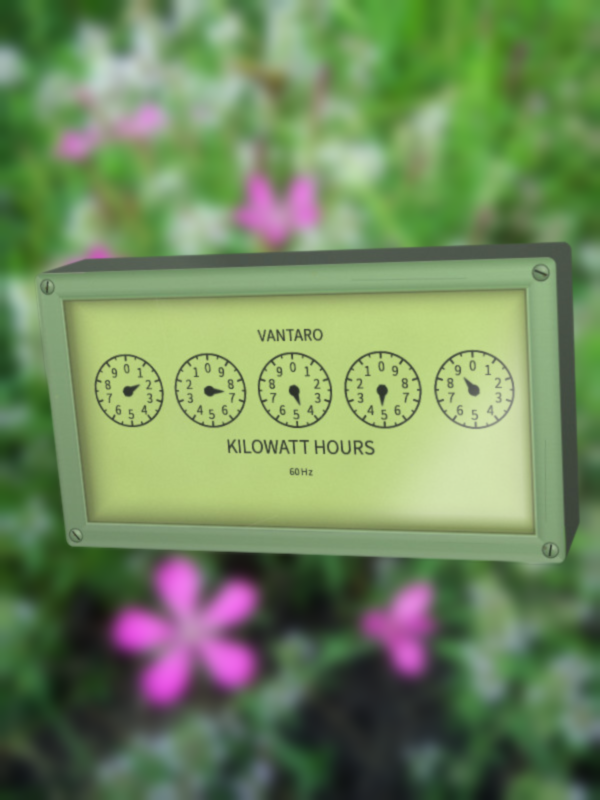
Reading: **17449** kWh
